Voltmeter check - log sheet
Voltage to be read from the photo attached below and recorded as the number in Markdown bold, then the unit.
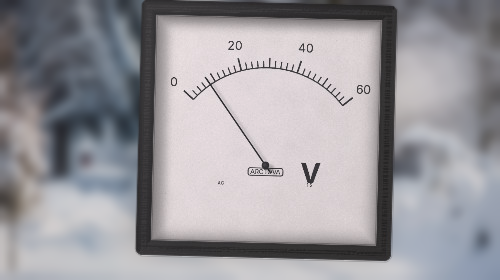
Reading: **8** V
